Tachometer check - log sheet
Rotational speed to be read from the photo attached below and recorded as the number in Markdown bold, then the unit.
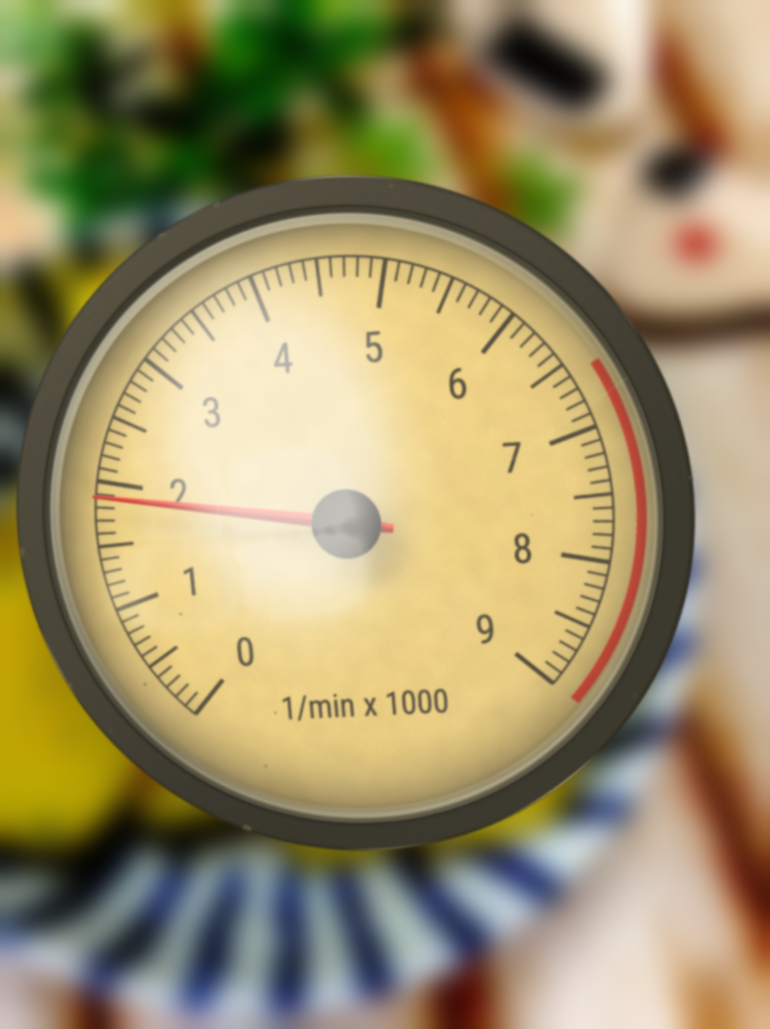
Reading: **1900** rpm
